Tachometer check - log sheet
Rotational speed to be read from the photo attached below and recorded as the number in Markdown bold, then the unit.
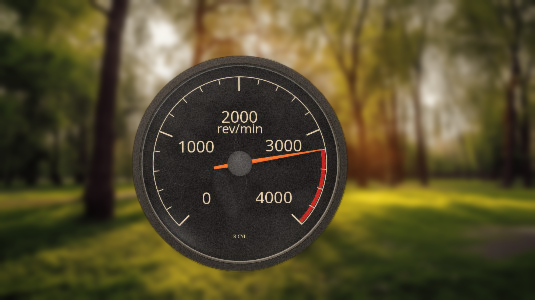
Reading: **3200** rpm
